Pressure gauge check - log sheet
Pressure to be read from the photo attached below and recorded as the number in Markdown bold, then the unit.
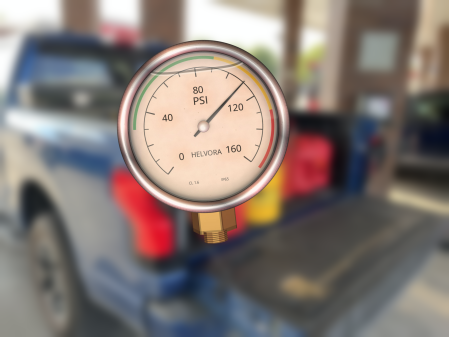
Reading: **110** psi
